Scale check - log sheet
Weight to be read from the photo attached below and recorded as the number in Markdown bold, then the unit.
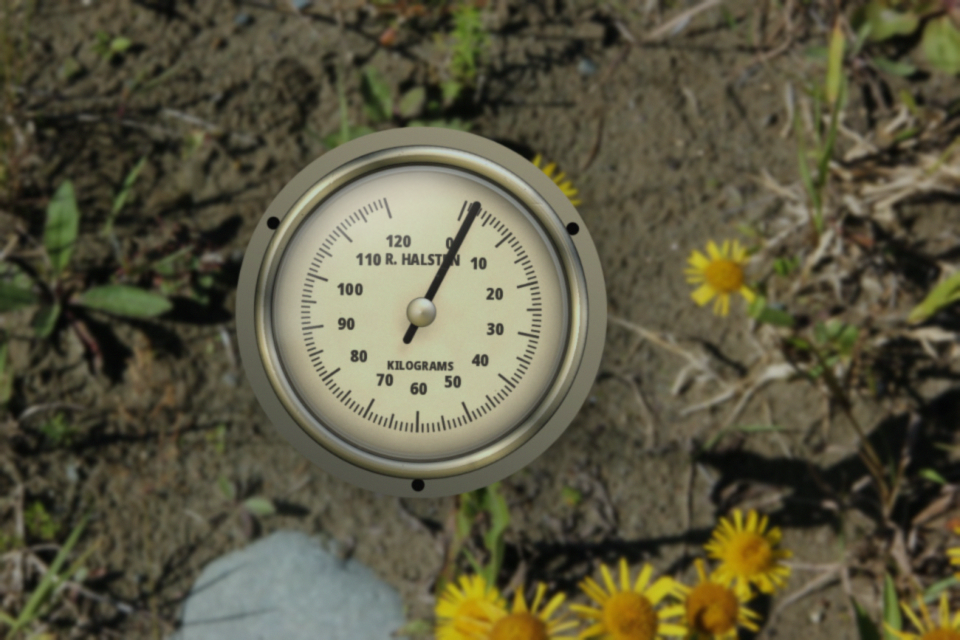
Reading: **2** kg
